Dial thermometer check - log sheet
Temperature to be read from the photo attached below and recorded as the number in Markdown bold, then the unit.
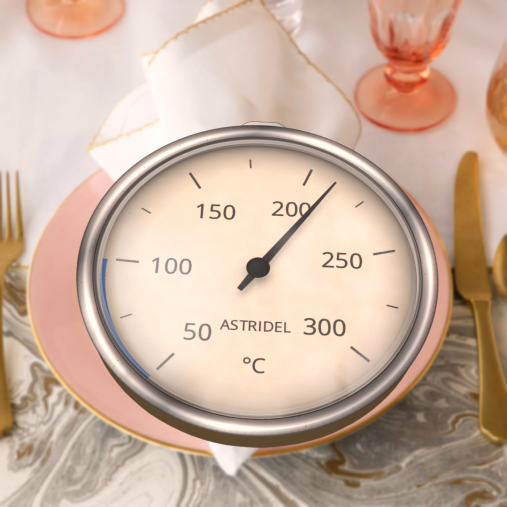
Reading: **212.5** °C
